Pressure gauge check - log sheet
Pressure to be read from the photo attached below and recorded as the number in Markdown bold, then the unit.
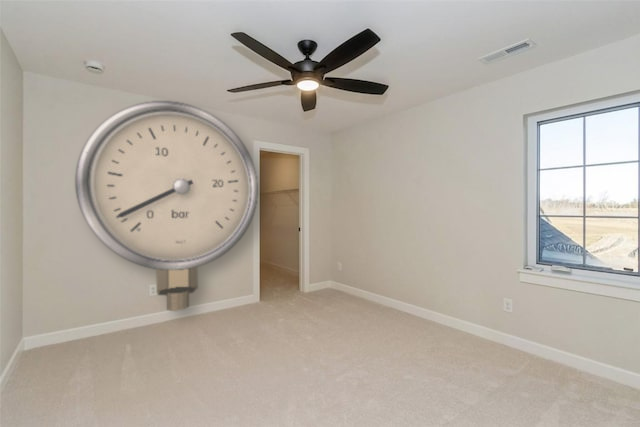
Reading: **1.5** bar
